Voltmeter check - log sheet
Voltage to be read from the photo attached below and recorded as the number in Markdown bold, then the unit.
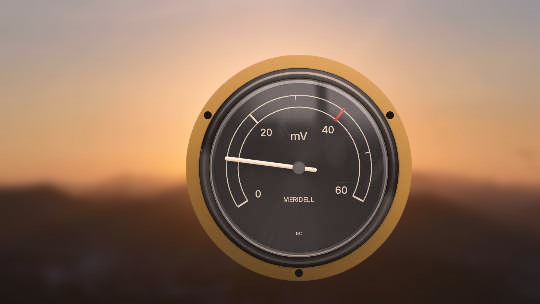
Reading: **10** mV
